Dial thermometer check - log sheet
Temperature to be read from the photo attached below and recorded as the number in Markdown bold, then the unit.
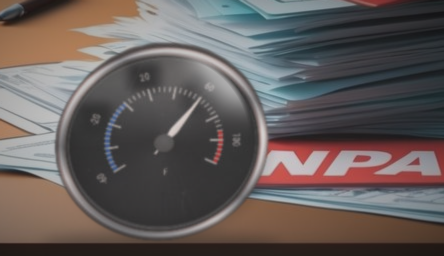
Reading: **60** °F
